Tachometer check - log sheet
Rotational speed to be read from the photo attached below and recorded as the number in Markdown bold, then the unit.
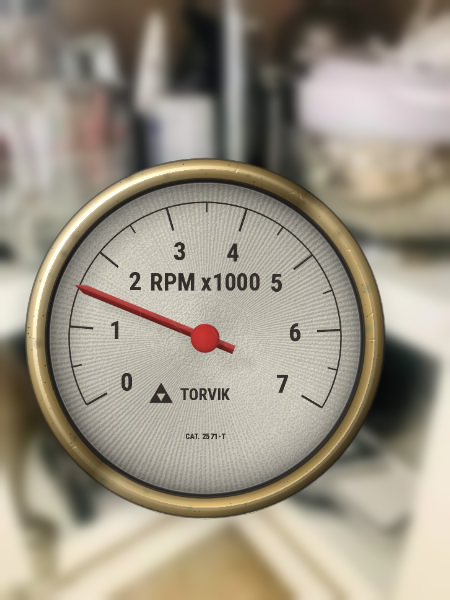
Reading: **1500** rpm
